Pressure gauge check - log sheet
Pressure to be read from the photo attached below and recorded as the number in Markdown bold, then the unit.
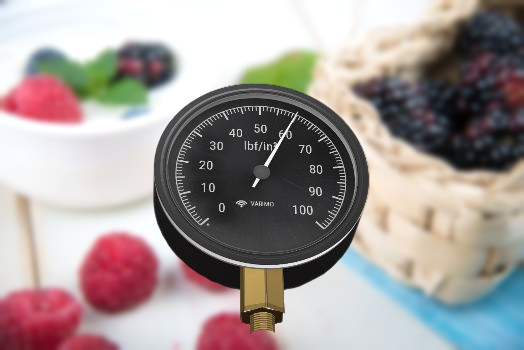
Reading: **60** psi
